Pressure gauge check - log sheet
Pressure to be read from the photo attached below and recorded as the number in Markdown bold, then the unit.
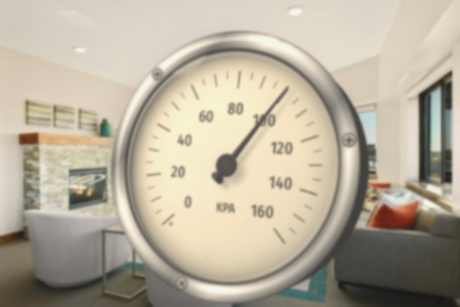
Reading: **100** kPa
